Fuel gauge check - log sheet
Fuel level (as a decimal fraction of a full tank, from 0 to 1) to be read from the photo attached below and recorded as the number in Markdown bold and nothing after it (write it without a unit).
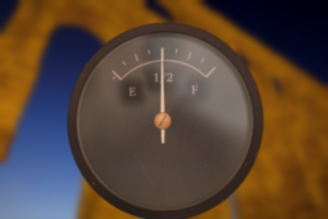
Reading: **0.5**
